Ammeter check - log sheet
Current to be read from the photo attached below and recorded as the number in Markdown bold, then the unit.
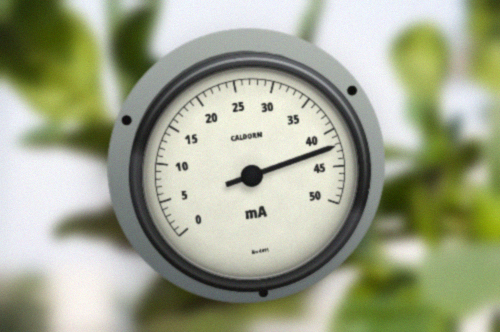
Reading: **42** mA
